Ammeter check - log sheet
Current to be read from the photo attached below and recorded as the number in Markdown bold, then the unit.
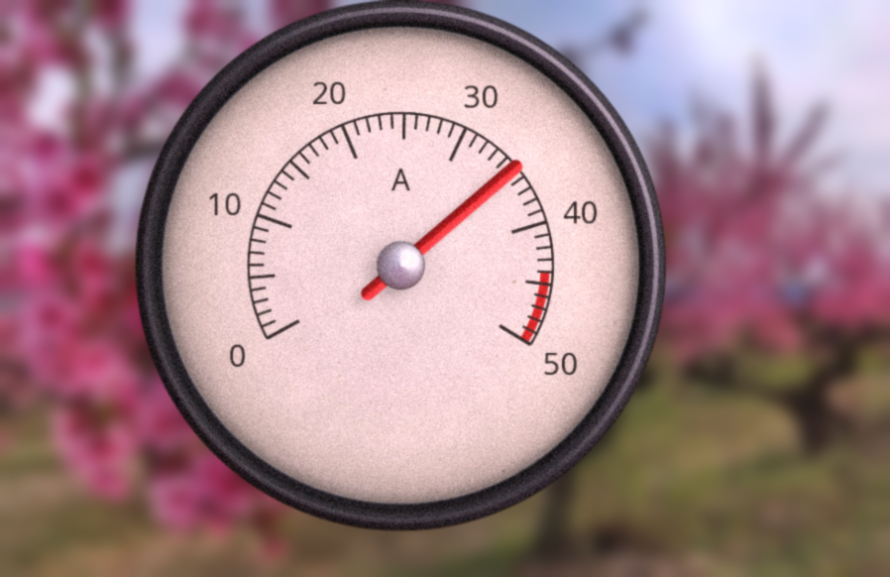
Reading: **35** A
